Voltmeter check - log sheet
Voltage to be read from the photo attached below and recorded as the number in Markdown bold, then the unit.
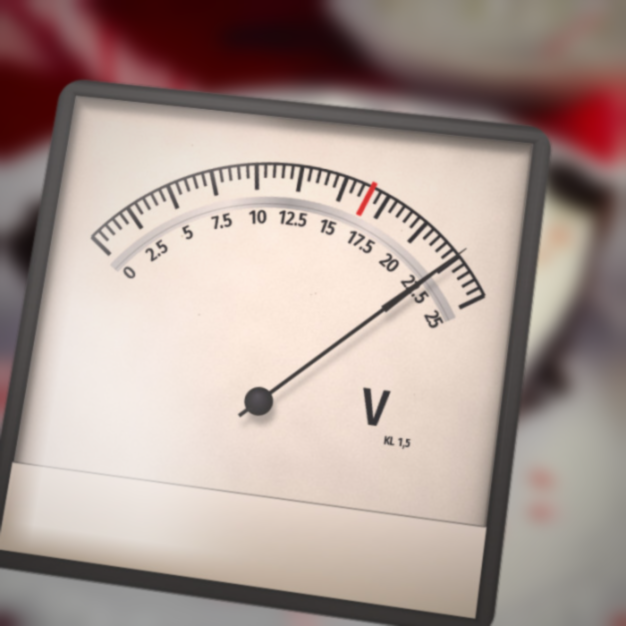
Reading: **22.5** V
